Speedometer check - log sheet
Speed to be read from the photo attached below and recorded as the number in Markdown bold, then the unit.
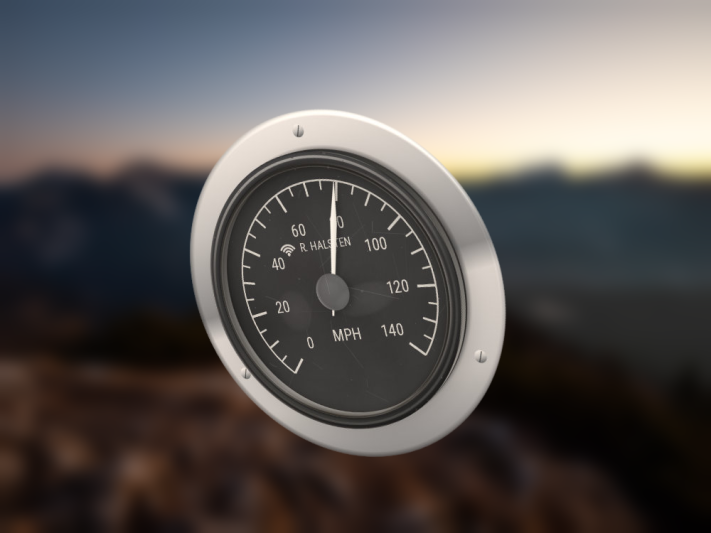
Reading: **80** mph
